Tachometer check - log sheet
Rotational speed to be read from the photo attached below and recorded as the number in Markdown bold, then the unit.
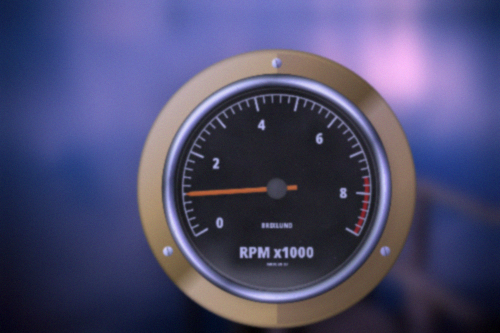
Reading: **1000** rpm
